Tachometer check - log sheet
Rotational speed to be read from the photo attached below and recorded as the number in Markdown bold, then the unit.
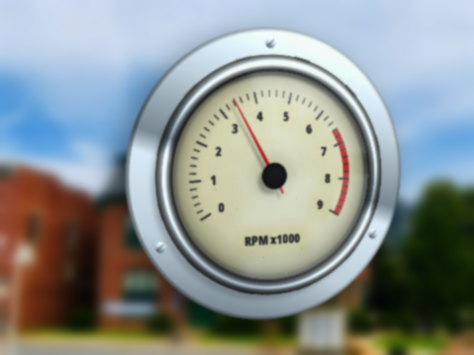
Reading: **3400** rpm
